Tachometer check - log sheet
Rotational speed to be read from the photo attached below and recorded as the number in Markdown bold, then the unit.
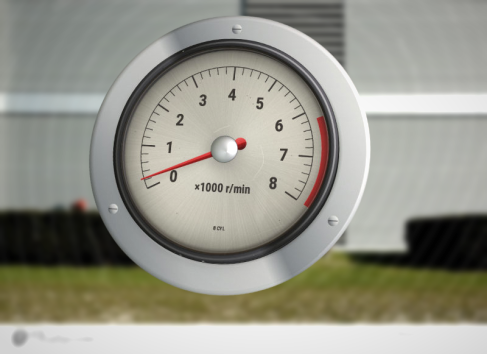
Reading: **200** rpm
